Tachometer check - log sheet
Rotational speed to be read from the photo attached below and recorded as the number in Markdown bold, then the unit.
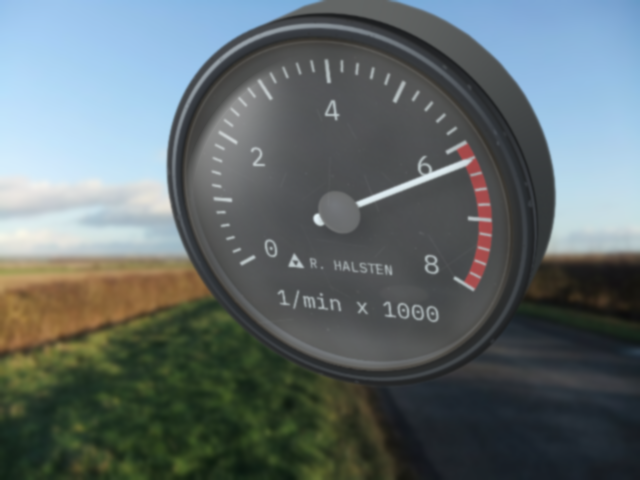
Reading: **6200** rpm
